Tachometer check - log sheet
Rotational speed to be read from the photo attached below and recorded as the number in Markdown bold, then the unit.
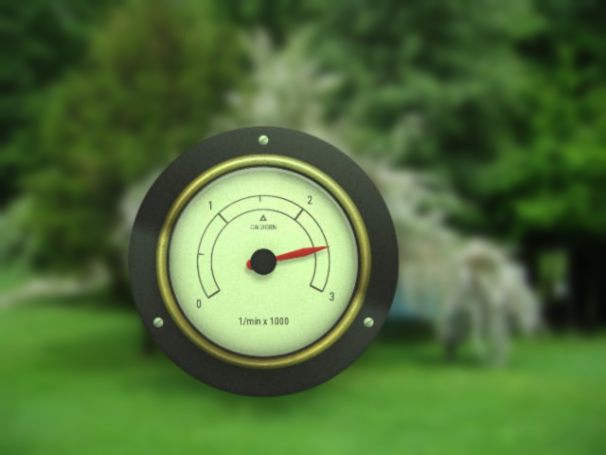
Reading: **2500** rpm
